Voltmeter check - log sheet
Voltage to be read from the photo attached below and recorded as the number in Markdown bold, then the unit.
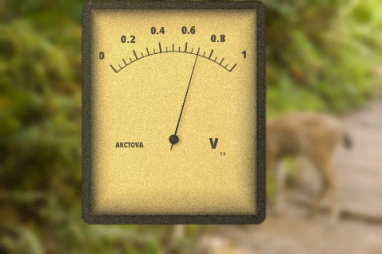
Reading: **0.7** V
